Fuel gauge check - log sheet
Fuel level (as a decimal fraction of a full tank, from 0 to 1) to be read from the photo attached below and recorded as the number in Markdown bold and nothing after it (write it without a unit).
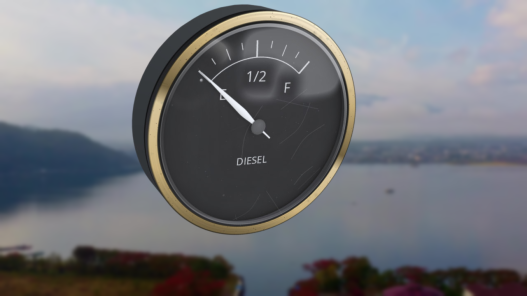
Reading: **0**
